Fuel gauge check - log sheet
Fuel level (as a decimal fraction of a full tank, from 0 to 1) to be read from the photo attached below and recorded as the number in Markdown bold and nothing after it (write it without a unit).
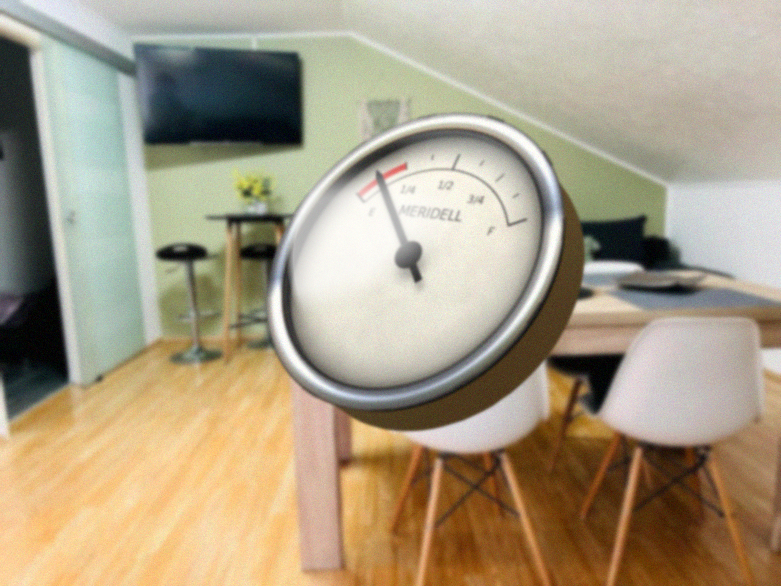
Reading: **0.125**
